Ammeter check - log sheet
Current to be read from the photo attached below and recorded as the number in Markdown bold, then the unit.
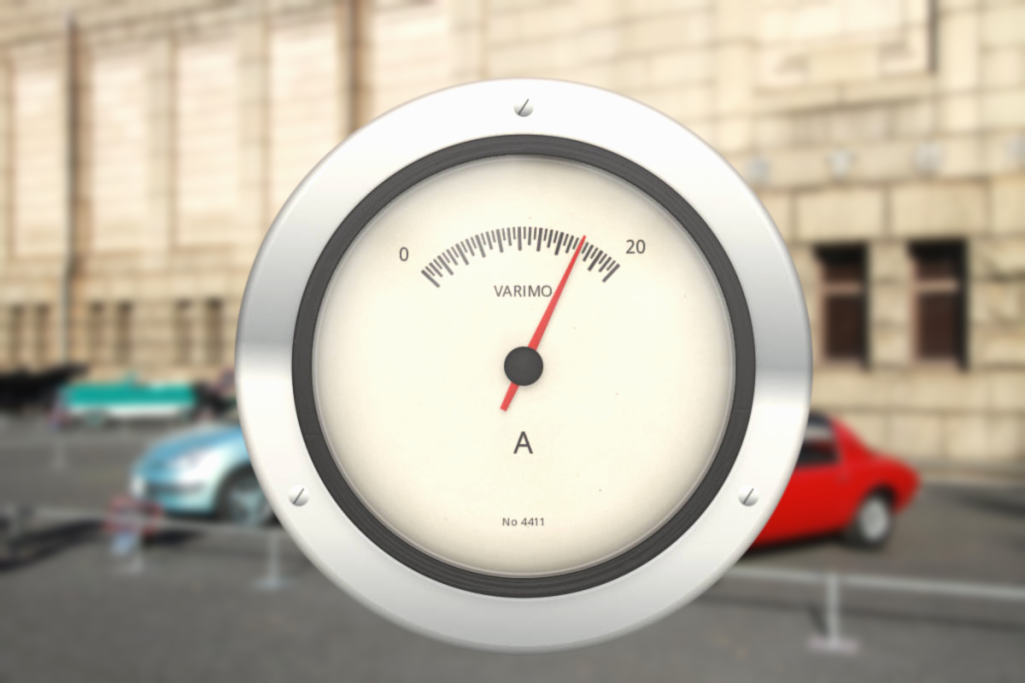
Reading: **16** A
